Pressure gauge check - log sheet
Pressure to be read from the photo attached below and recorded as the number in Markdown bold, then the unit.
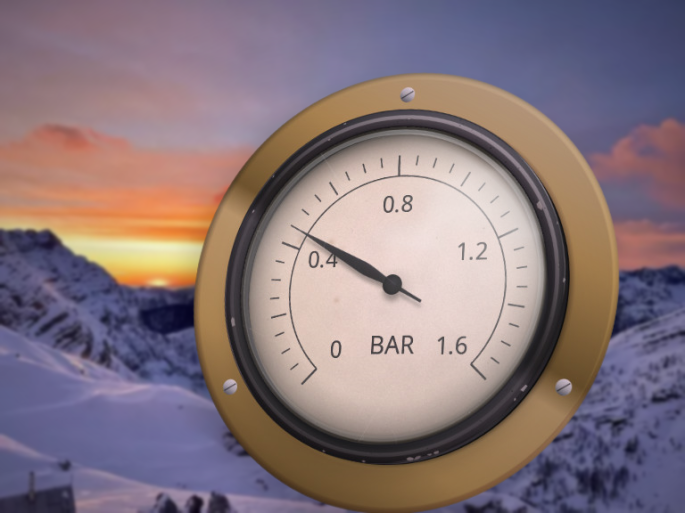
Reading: **0.45** bar
